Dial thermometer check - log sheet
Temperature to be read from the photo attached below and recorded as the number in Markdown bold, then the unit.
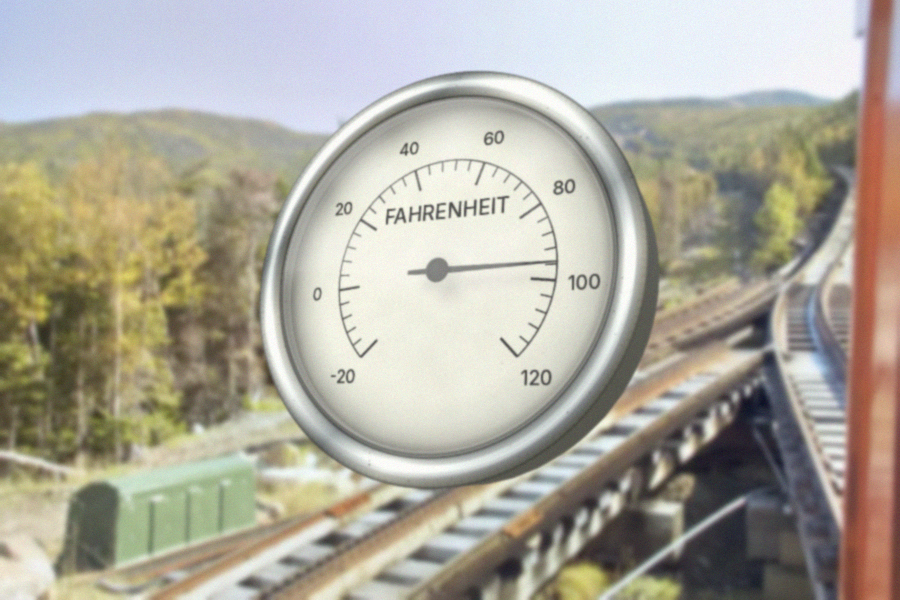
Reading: **96** °F
